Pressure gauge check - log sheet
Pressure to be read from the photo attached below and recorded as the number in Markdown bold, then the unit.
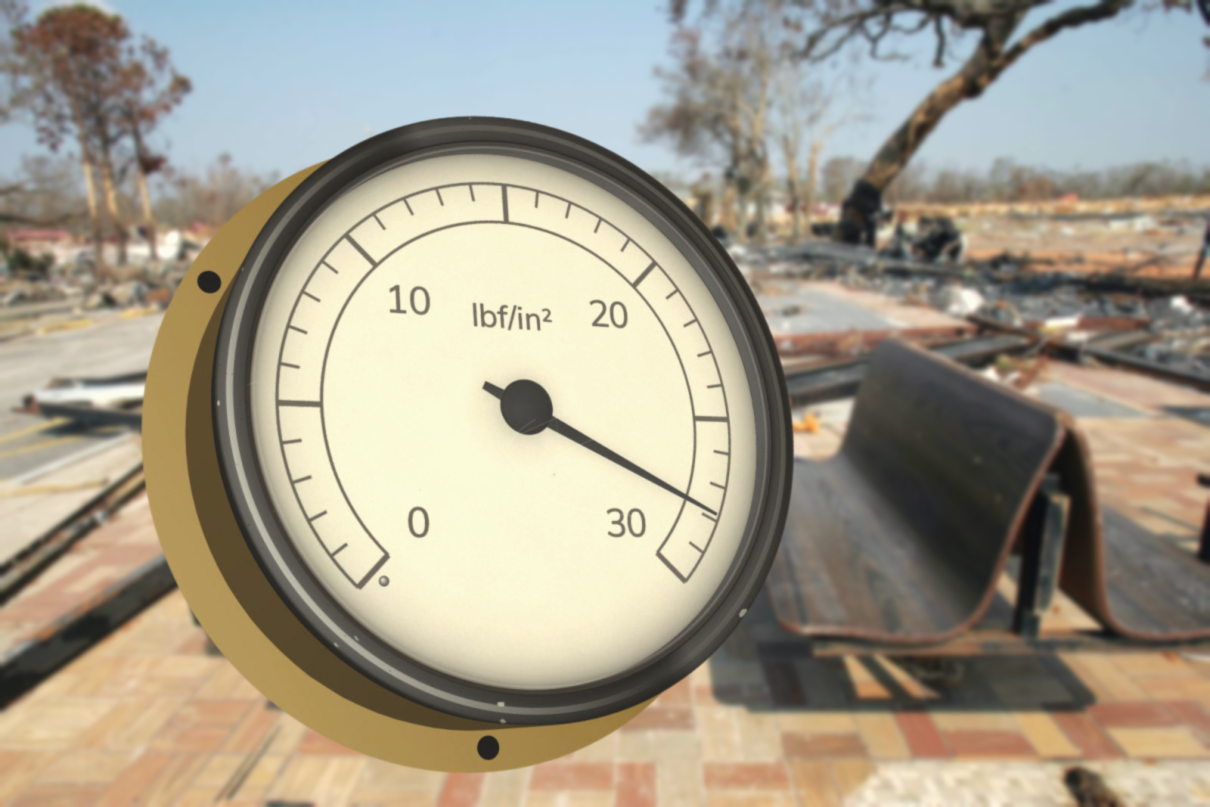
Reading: **28** psi
